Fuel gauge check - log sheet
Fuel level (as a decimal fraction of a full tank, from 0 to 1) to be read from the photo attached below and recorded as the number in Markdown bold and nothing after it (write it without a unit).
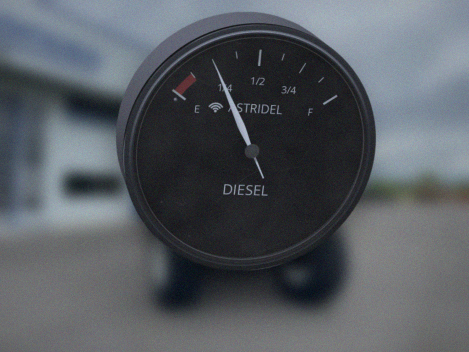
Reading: **0.25**
